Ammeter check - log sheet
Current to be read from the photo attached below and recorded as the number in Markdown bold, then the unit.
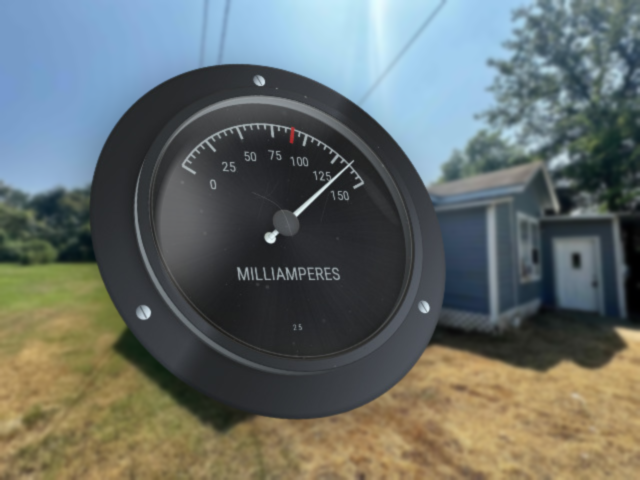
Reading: **135** mA
